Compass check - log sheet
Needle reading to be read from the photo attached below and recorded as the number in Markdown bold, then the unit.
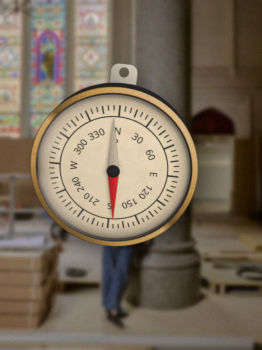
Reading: **175** °
